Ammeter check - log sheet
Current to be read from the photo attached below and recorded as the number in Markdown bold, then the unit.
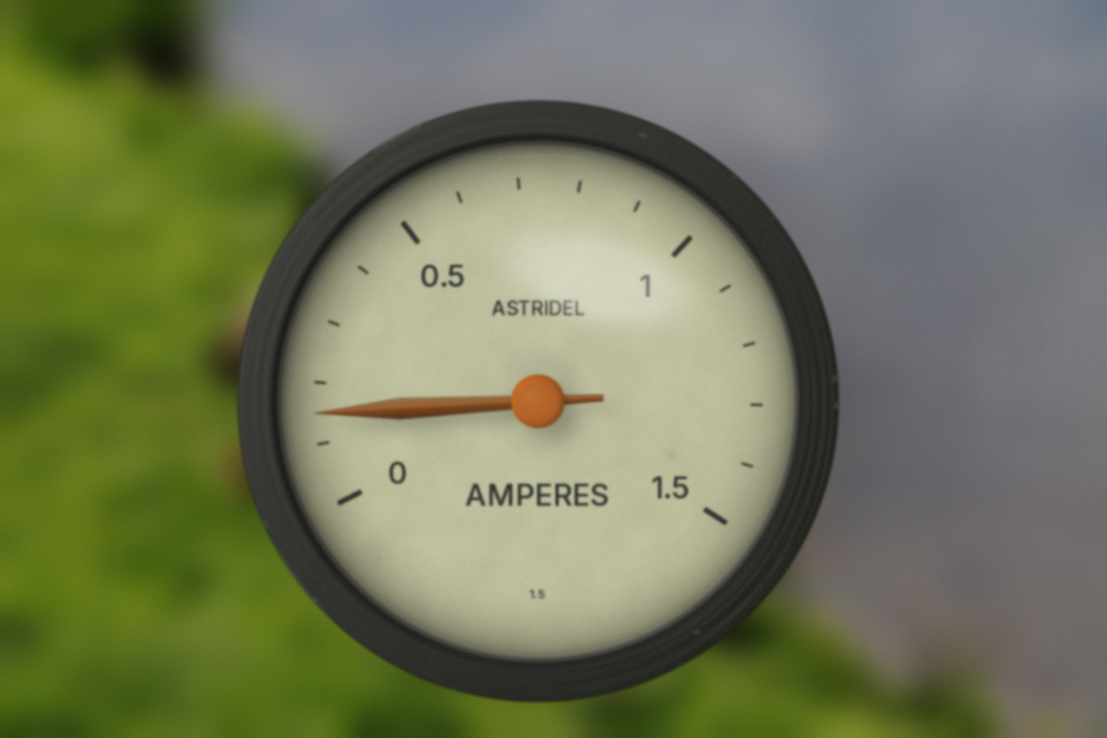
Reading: **0.15** A
